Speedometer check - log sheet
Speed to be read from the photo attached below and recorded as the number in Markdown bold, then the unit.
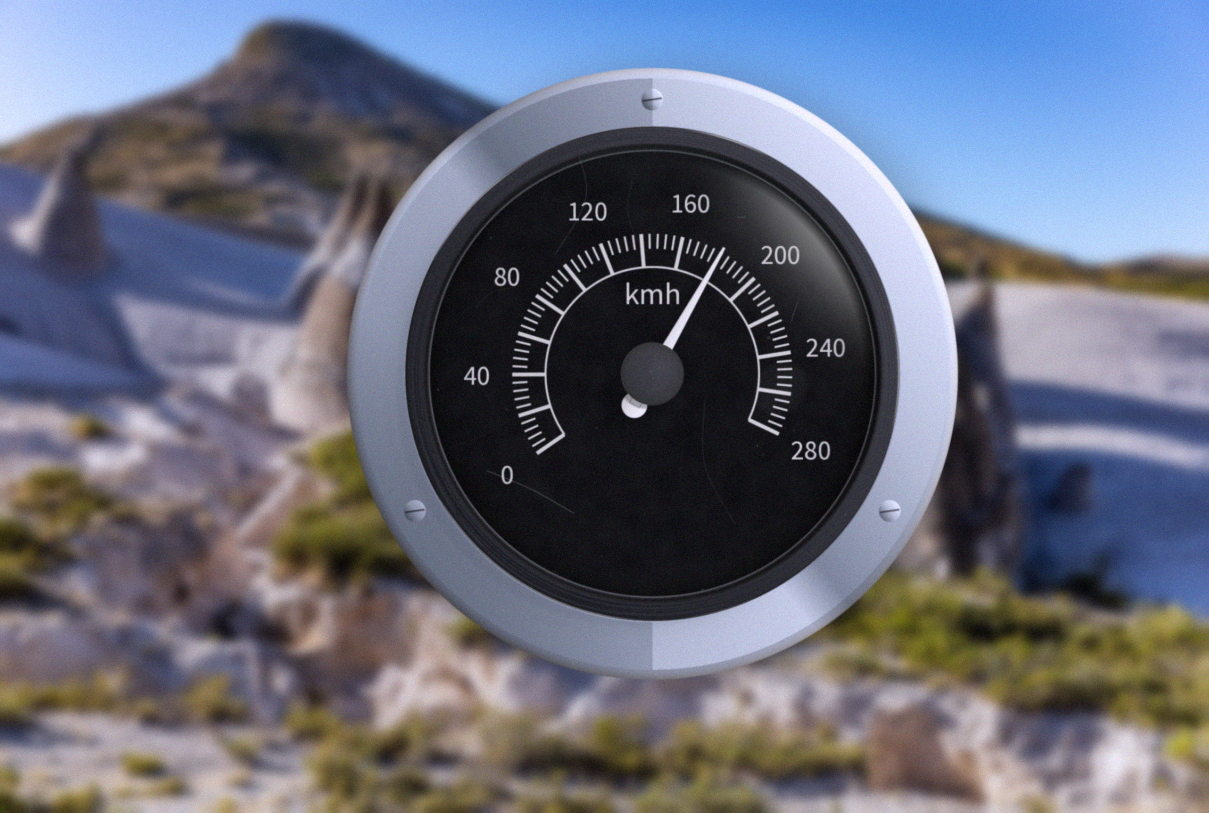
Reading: **180** km/h
